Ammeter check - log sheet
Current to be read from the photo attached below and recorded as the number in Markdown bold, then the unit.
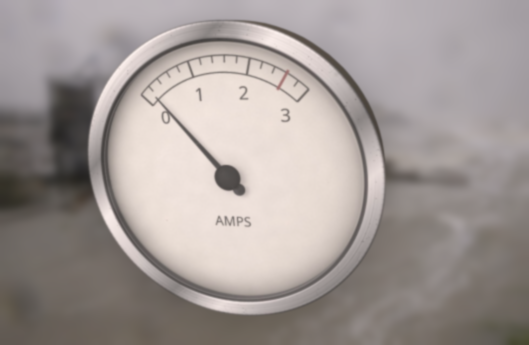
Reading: **0.2** A
